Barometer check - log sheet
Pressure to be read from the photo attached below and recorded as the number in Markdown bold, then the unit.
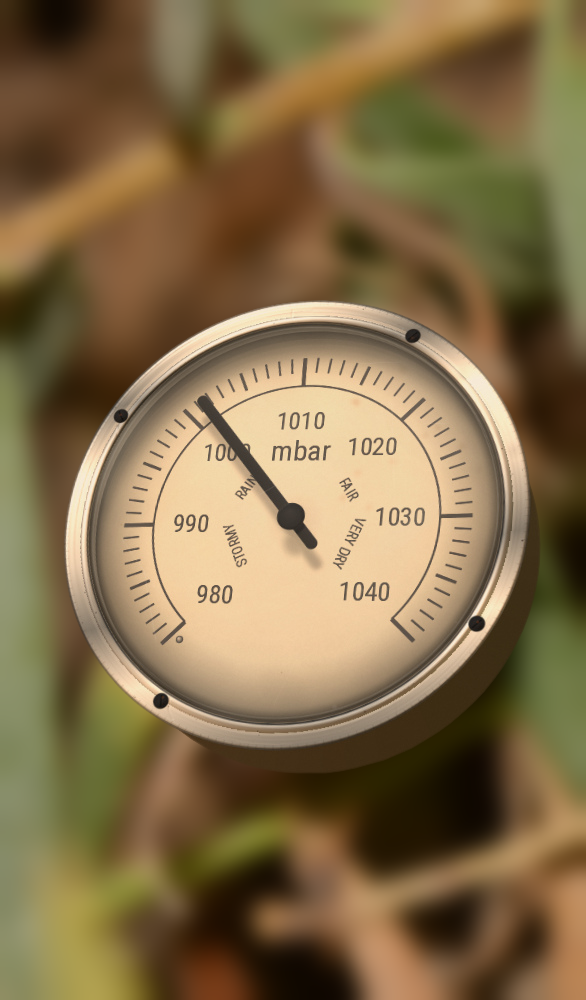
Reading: **1001.5** mbar
